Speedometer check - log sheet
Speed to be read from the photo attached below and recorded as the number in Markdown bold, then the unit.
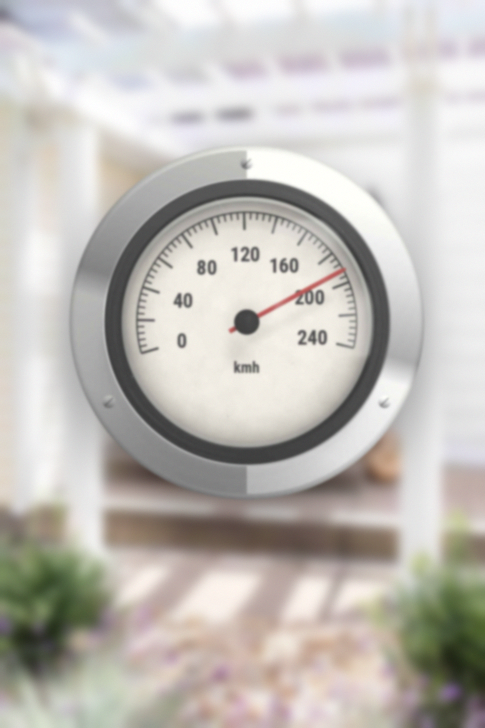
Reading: **192** km/h
